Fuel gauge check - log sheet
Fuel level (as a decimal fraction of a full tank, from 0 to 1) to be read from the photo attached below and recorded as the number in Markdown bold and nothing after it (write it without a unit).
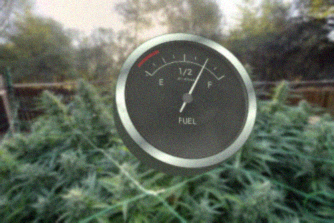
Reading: **0.75**
